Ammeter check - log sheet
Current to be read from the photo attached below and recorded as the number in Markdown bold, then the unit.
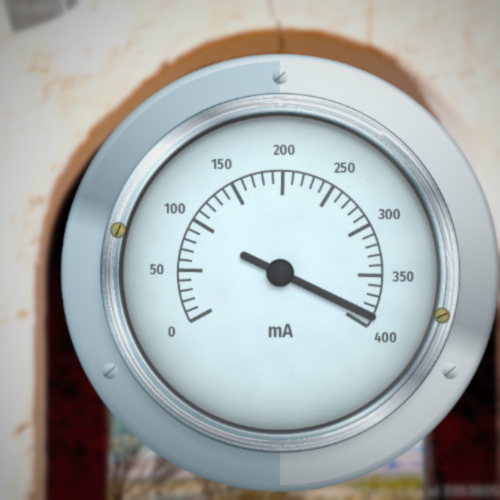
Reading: **390** mA
